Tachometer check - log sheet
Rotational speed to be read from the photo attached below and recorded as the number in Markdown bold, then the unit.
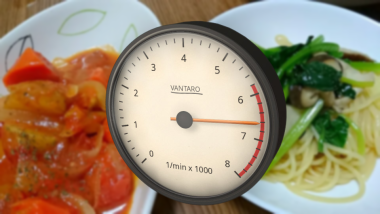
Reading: **6600** rpm
